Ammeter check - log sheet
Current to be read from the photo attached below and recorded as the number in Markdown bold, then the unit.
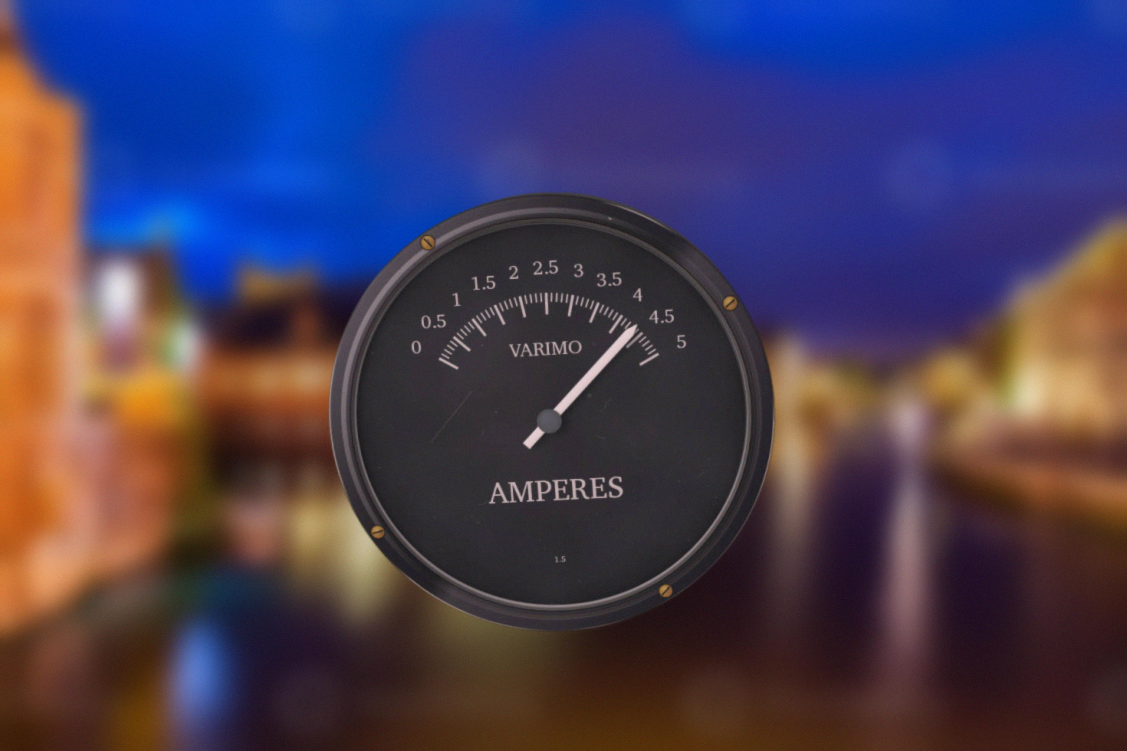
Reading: **4.3** A
